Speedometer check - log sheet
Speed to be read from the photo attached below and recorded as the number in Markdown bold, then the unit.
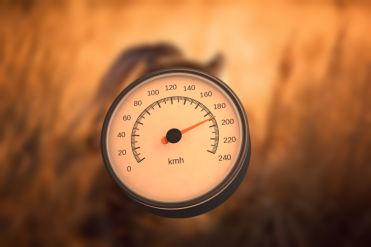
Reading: **190** km/h
